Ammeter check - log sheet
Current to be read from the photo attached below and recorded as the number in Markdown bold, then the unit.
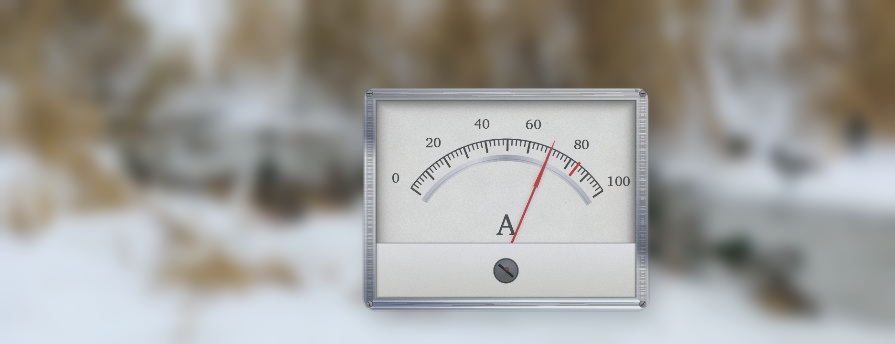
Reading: **70** A
